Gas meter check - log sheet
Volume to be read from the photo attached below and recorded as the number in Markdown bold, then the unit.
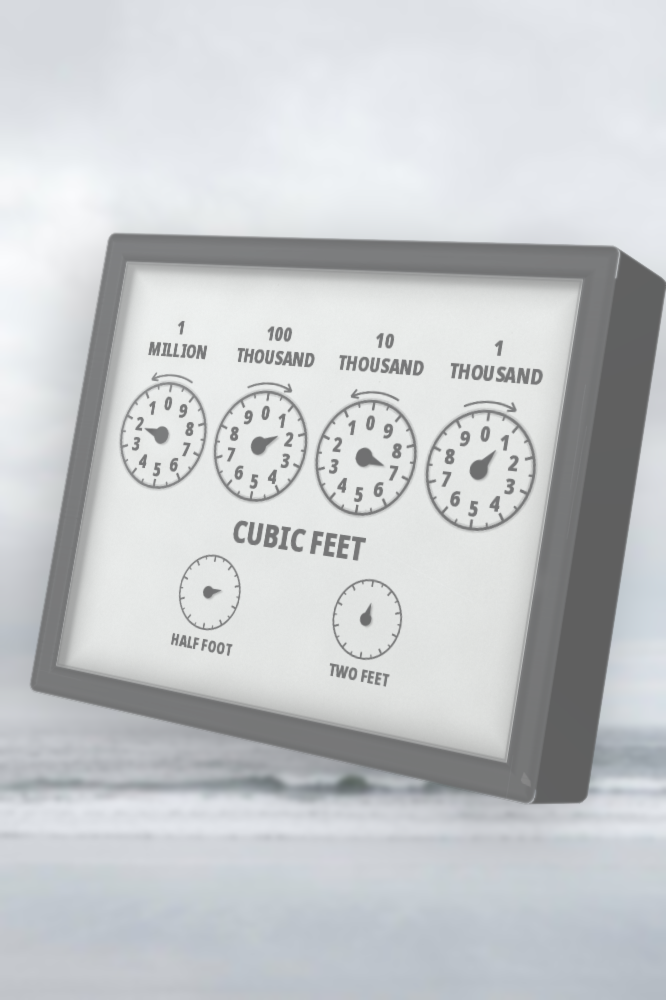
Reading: **217100** ft³
